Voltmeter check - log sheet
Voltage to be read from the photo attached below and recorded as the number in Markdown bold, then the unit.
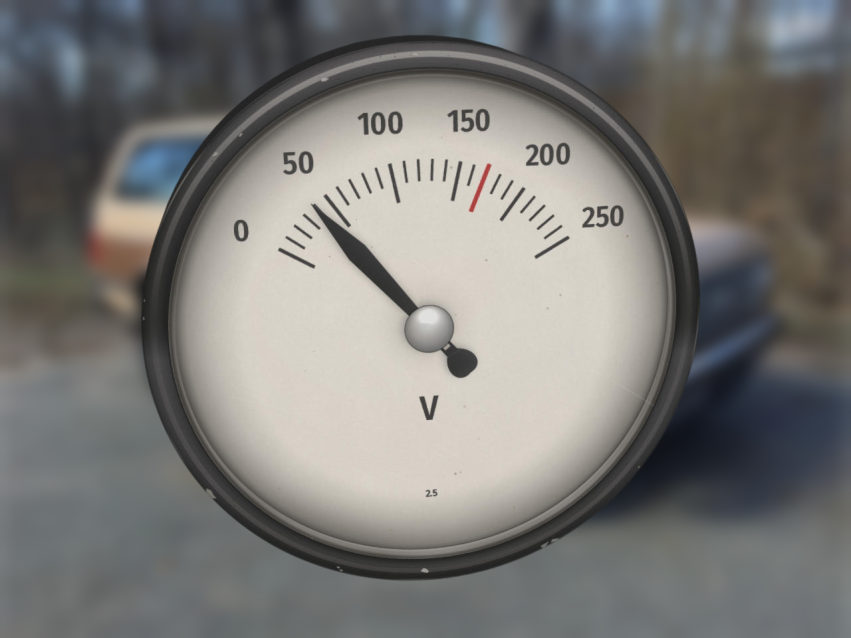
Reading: **40** V
